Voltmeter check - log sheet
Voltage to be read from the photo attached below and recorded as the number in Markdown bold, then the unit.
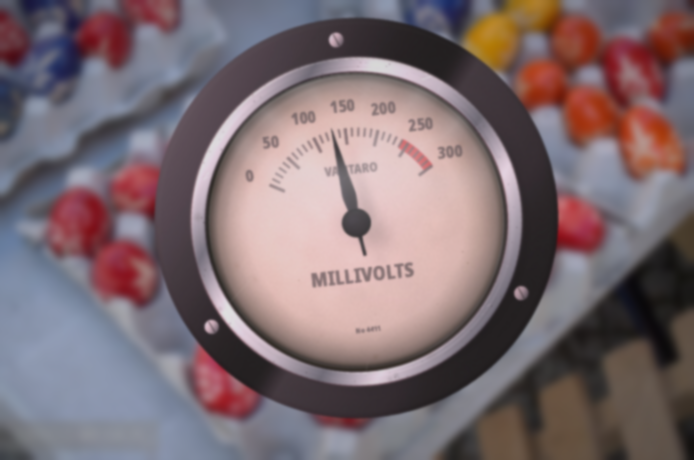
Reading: **130** mV
